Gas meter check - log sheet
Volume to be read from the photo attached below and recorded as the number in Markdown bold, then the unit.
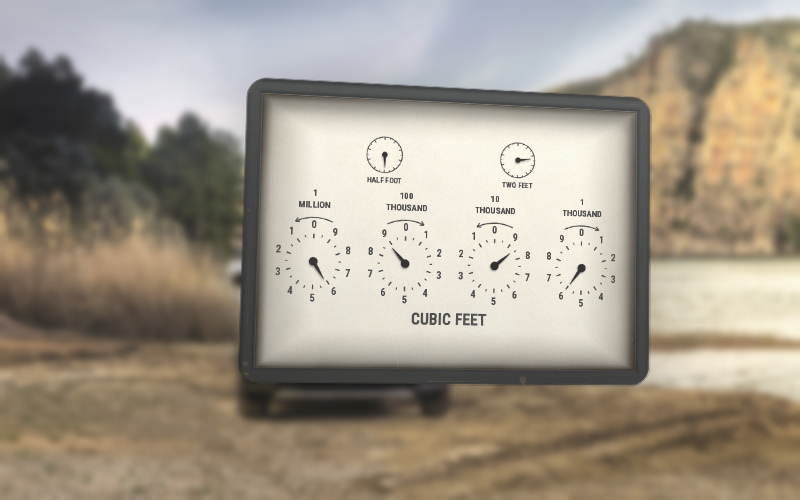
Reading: **588600** ft³
